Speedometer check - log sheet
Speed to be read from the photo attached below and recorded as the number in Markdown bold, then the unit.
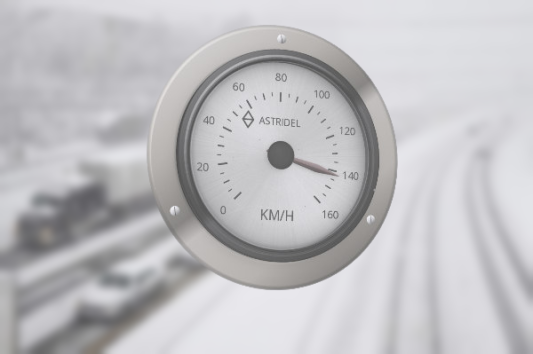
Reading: **142.5** km/h
